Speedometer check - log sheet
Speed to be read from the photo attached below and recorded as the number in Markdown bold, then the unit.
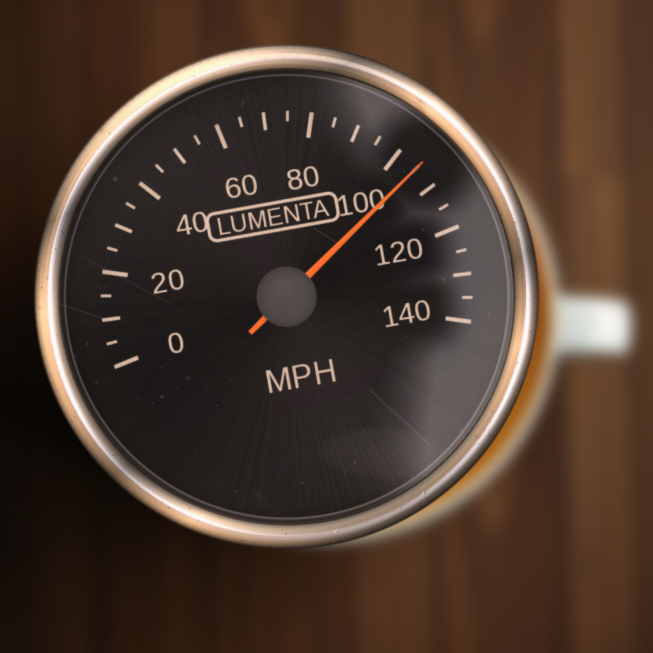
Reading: **105** mph
